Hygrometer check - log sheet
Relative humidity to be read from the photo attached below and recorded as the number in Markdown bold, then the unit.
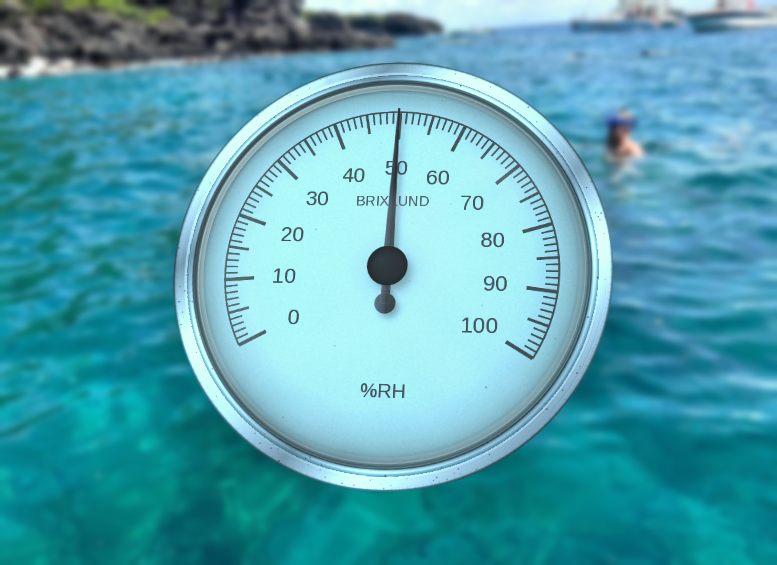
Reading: **50** %
